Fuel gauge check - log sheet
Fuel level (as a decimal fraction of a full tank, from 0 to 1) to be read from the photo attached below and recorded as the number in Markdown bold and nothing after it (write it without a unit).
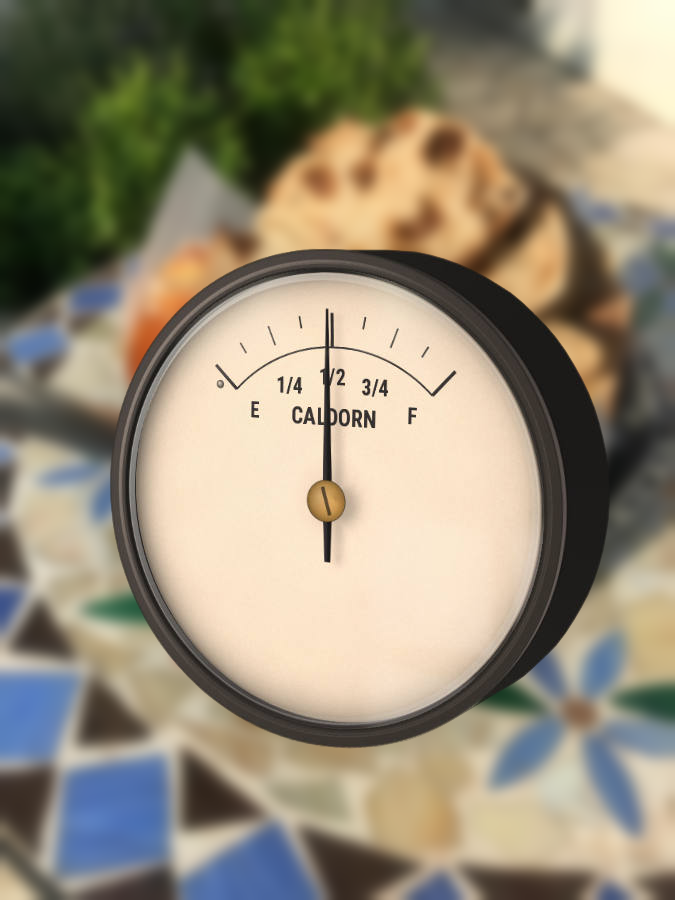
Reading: **0.5**
